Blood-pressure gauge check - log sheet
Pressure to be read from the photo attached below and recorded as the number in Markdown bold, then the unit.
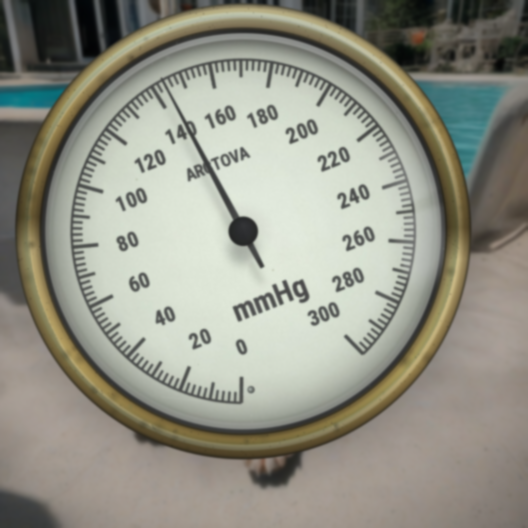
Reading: **144** mmHg
